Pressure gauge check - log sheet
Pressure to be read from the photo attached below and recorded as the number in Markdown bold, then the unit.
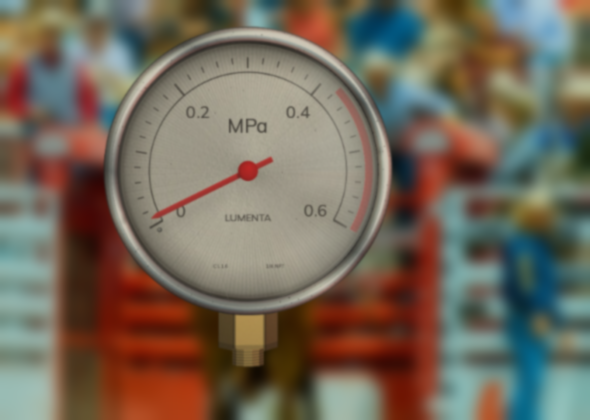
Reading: **0.01** MPa
